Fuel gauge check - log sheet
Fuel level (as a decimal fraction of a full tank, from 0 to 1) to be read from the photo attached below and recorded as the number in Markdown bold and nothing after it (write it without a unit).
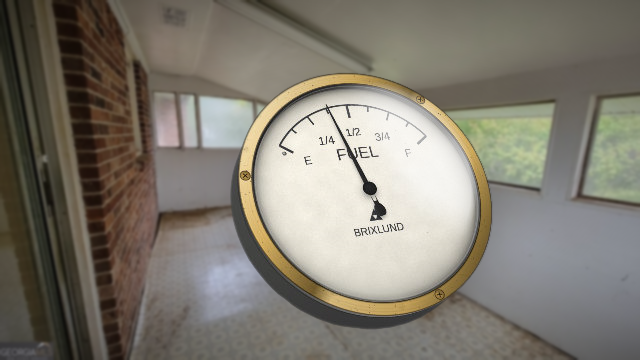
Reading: **0.375**
